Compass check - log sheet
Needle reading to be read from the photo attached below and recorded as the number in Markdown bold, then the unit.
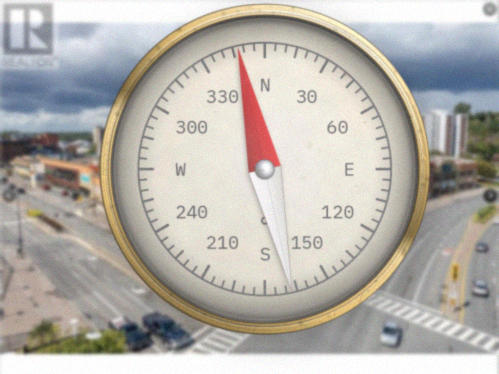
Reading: **347.5** °
